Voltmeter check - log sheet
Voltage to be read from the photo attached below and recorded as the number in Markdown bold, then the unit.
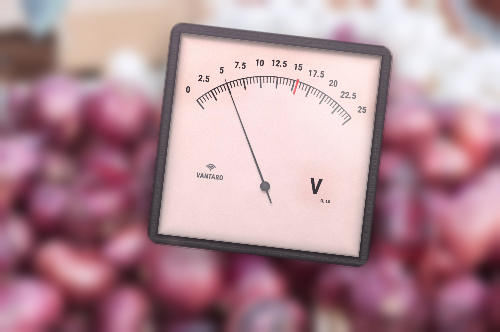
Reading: **5** V
